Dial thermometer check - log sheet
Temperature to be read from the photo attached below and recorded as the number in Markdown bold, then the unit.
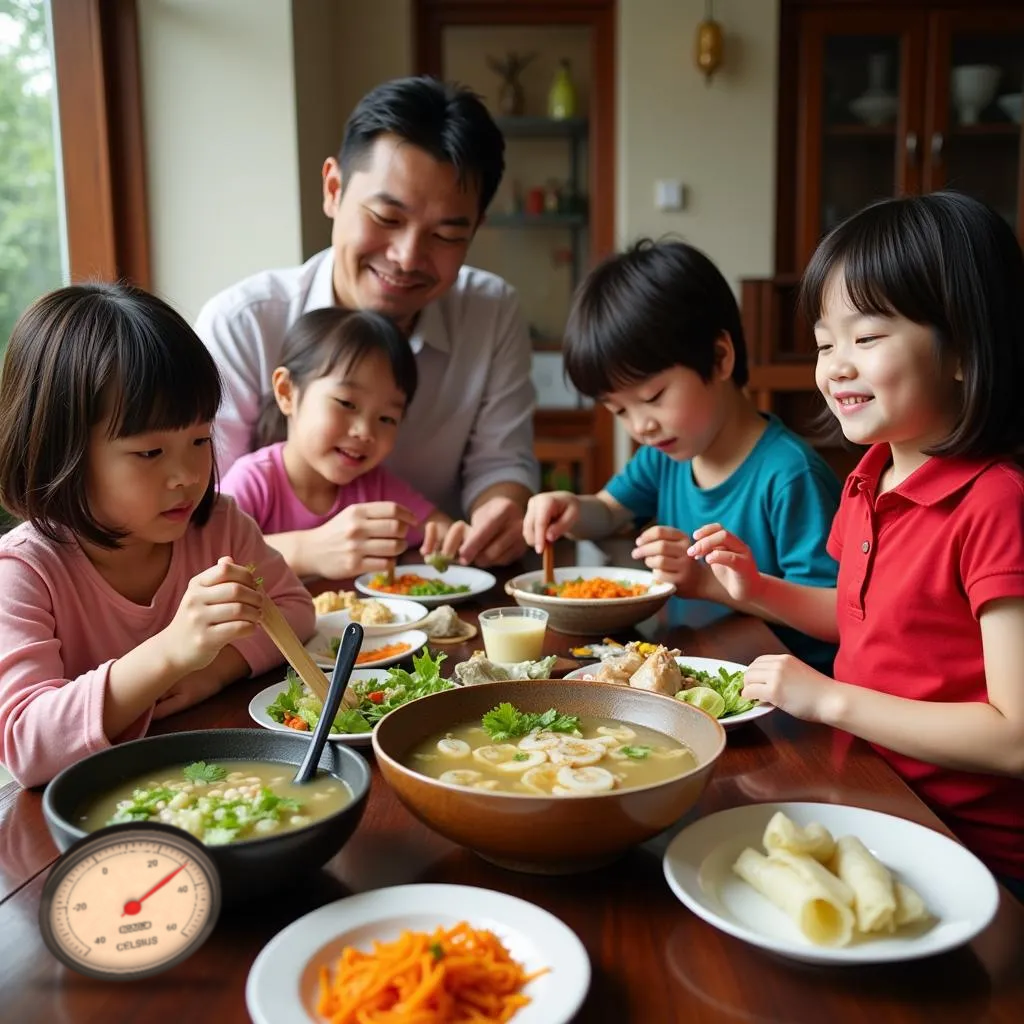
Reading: **30** °C
